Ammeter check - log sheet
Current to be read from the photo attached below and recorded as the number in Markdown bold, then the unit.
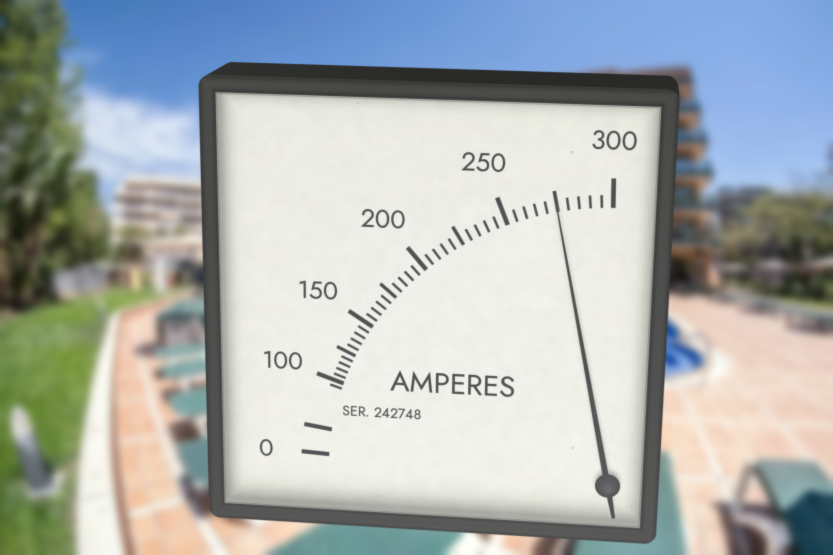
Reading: **275** A
